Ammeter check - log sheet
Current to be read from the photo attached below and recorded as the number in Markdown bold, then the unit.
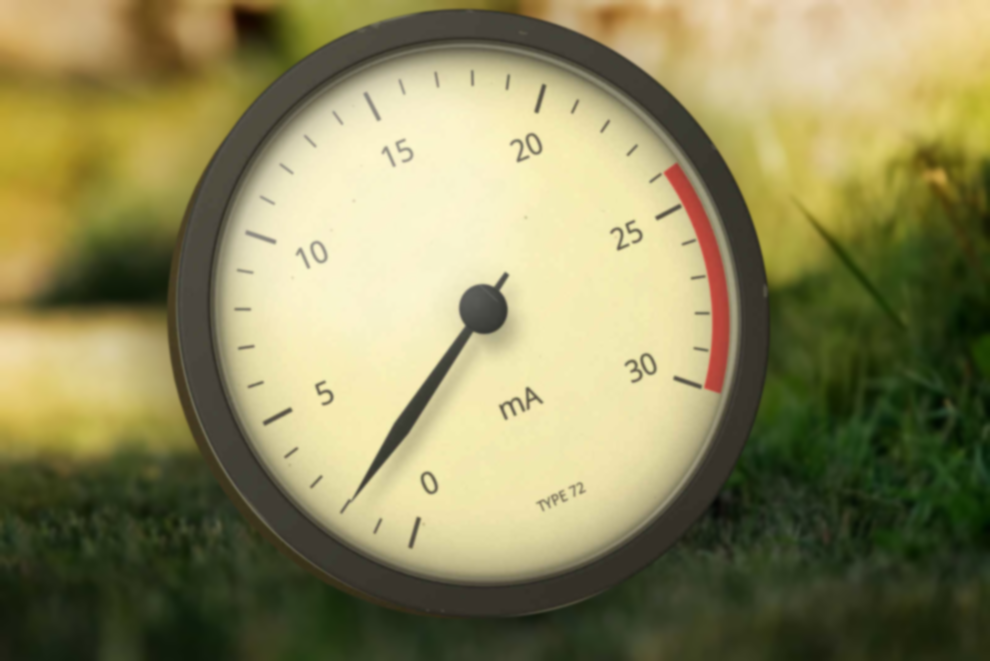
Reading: **2** mA
